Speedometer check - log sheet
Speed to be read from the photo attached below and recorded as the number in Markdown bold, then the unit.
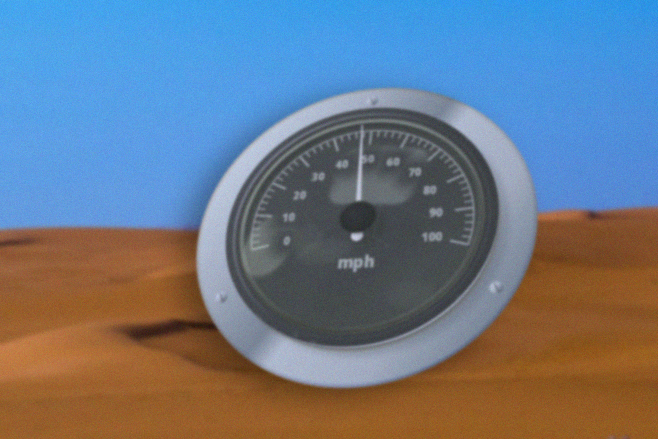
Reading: **48** mph
